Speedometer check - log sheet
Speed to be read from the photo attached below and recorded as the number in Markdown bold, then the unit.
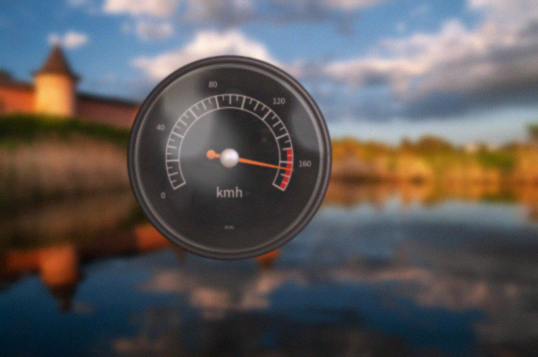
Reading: **165** km/h
